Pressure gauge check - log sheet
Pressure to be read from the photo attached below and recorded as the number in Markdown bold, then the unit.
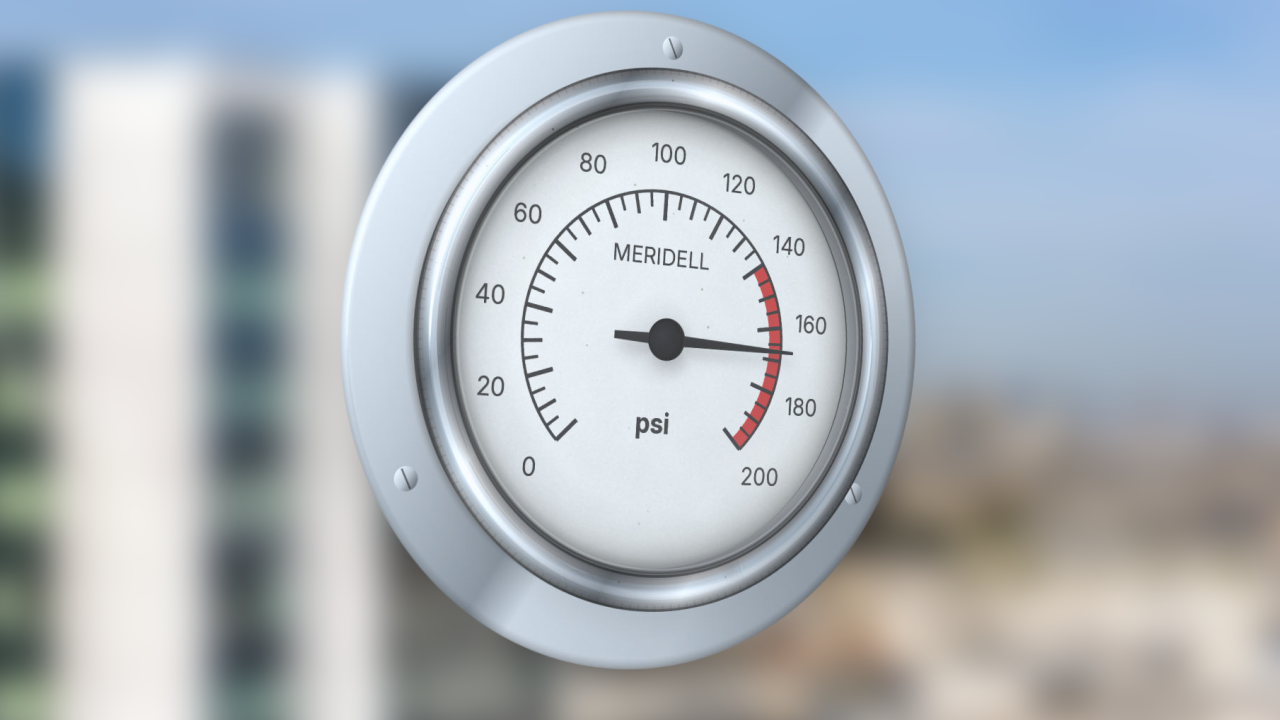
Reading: **167.5** psi
